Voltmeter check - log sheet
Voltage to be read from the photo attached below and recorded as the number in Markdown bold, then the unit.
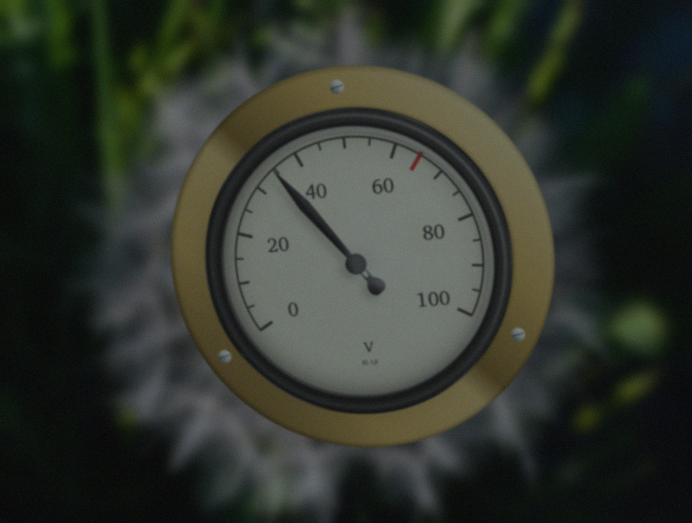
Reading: **35** V
